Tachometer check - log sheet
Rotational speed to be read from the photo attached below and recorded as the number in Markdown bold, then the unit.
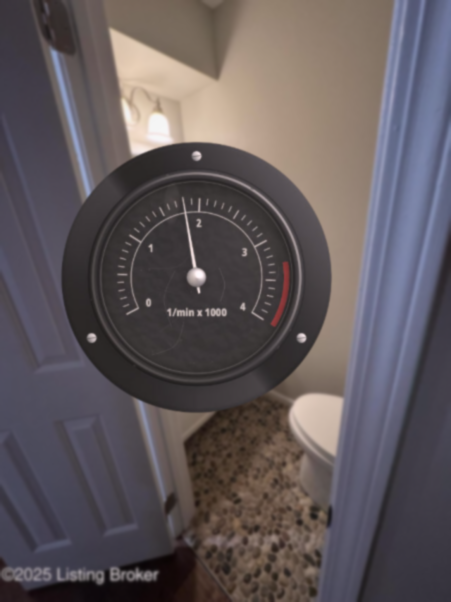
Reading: **1800** rpm
